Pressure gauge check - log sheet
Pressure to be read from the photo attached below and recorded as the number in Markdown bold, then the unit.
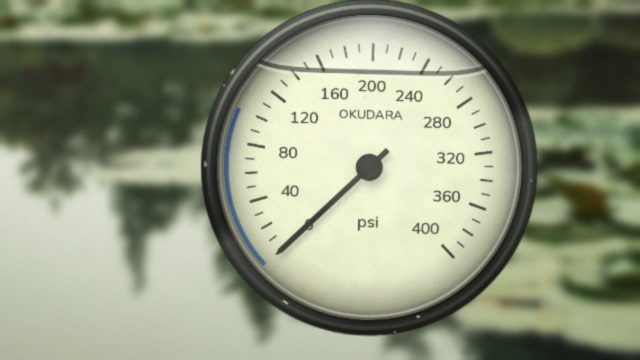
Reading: **0** psi
